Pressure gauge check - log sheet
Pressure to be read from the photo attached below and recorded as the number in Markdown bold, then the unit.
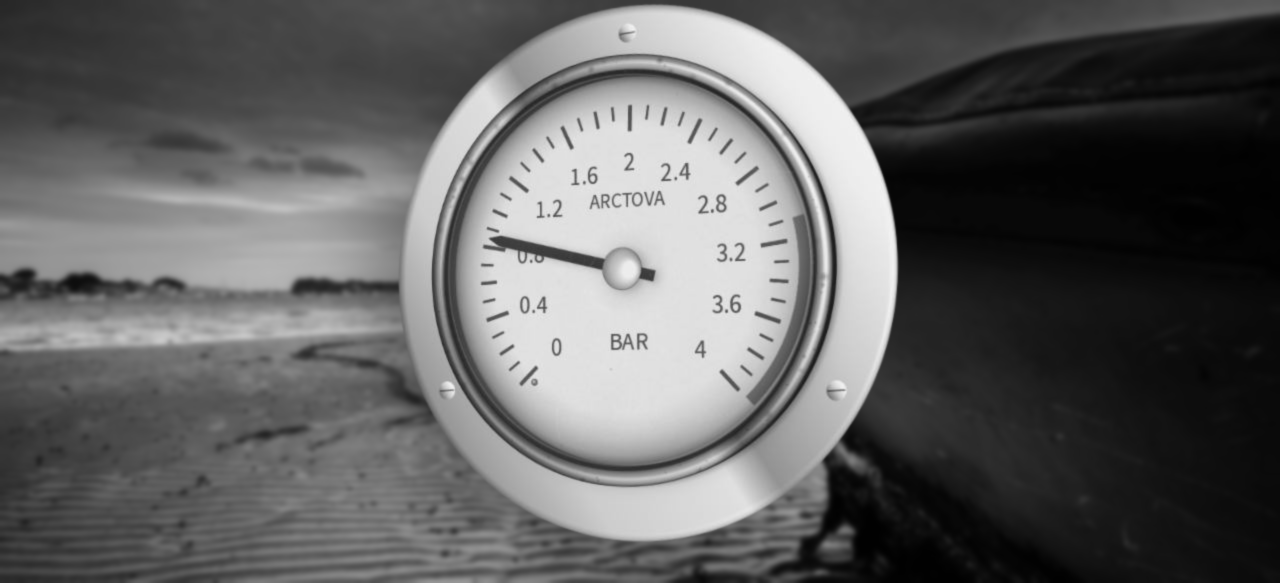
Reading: **0.85** bar
